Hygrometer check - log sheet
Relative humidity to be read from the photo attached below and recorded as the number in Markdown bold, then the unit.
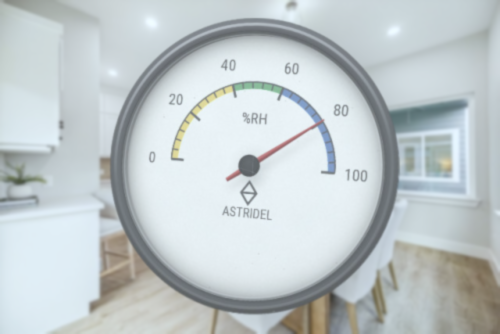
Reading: **80** %
